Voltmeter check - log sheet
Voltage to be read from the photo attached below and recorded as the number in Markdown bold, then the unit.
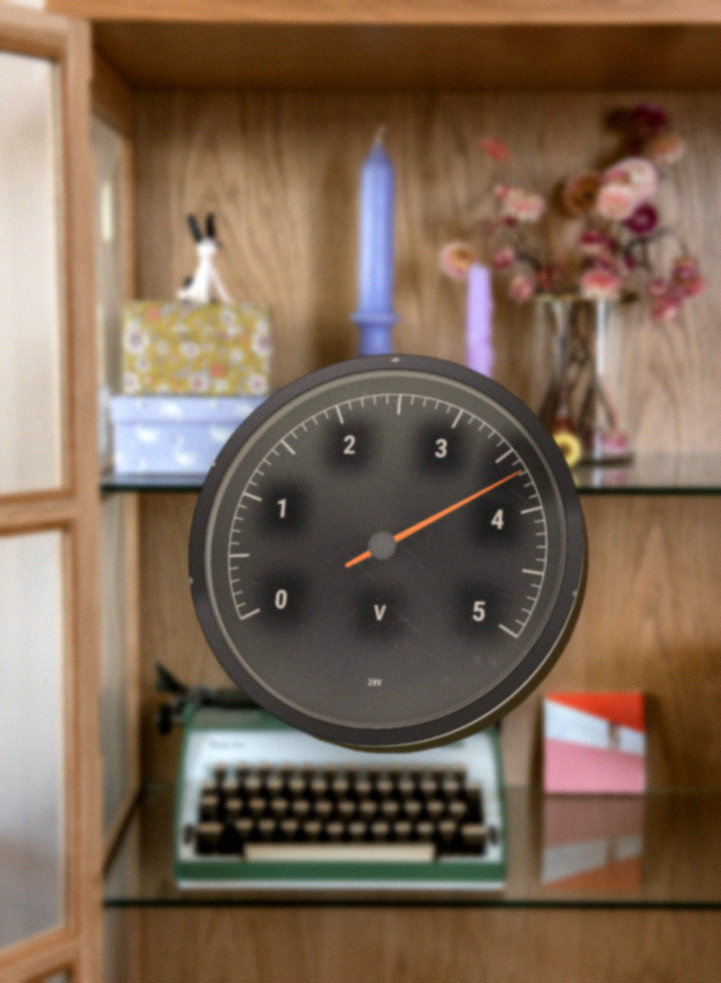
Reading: **3.7** V
